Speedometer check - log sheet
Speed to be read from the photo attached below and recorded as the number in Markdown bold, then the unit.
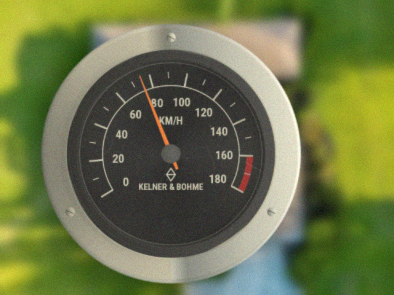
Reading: **75** km/h
